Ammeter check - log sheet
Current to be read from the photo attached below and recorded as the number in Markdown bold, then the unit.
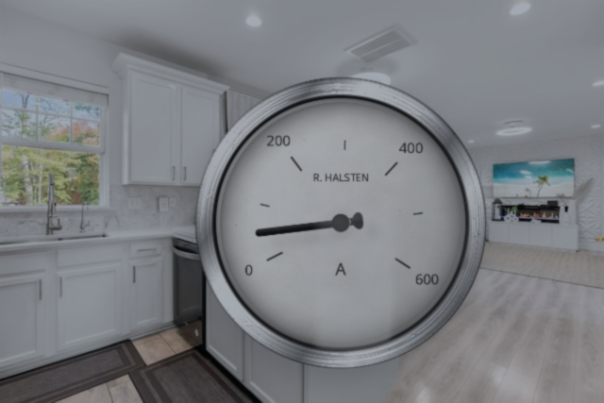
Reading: **50** A
